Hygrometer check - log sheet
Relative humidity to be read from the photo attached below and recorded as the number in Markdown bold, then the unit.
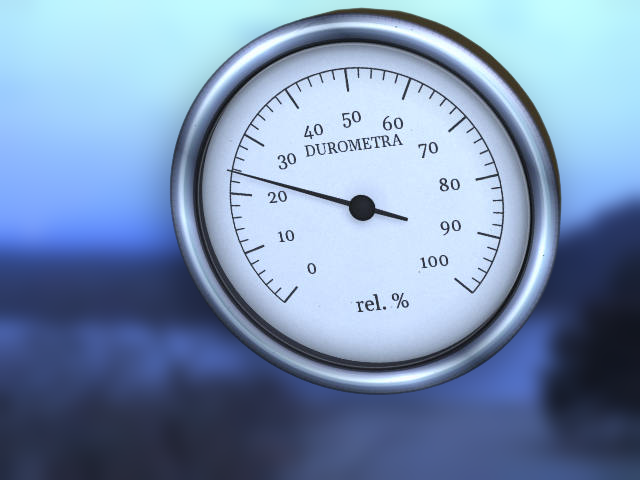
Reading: **24** %
